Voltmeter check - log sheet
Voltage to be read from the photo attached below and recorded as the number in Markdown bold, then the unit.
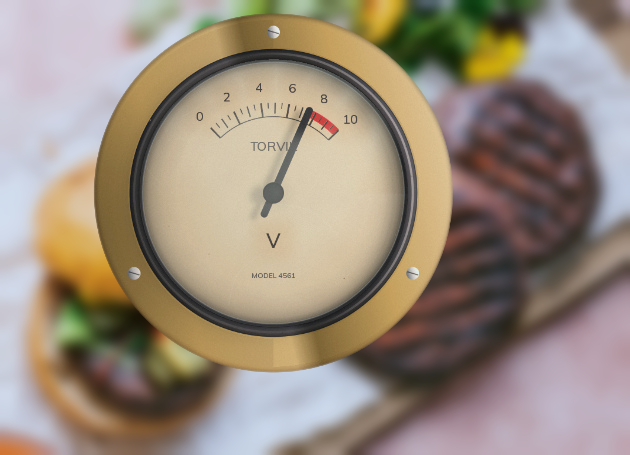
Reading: **7.5** V
